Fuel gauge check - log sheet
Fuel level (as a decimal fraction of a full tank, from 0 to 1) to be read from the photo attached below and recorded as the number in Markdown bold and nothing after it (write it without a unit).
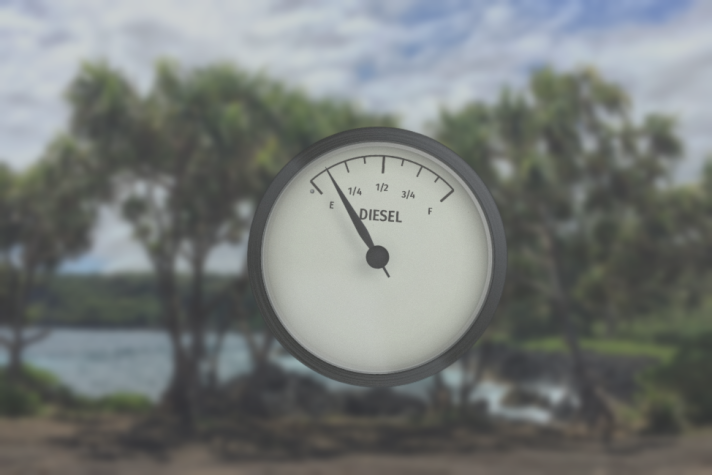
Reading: **0.125**
